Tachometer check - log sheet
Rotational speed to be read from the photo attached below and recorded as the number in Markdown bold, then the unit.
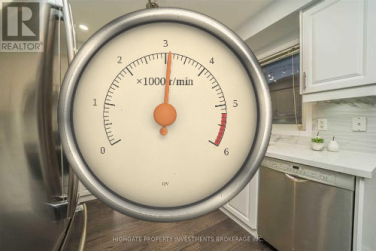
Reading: **3100** rpm
